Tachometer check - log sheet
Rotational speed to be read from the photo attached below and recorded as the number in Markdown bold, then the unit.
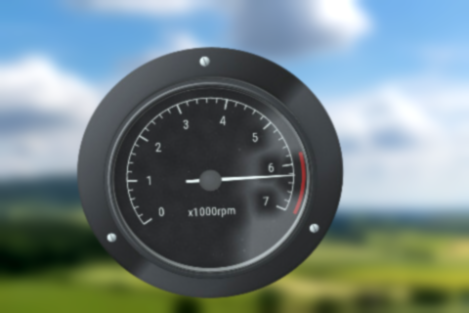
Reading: **6200** rpm
